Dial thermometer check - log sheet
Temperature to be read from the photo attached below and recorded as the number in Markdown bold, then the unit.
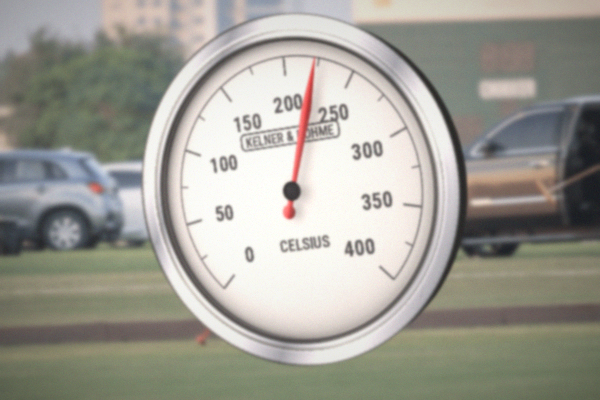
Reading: **225** °C
